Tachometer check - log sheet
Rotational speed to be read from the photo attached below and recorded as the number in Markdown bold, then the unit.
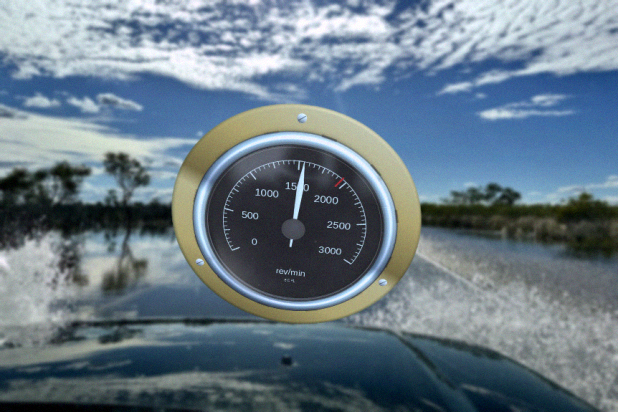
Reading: **1550** rpm
